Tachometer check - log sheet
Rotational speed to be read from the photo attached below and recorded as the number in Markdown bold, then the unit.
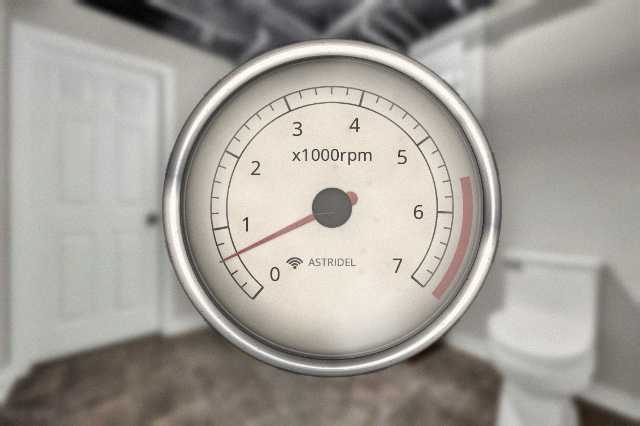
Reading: **600** rpm
